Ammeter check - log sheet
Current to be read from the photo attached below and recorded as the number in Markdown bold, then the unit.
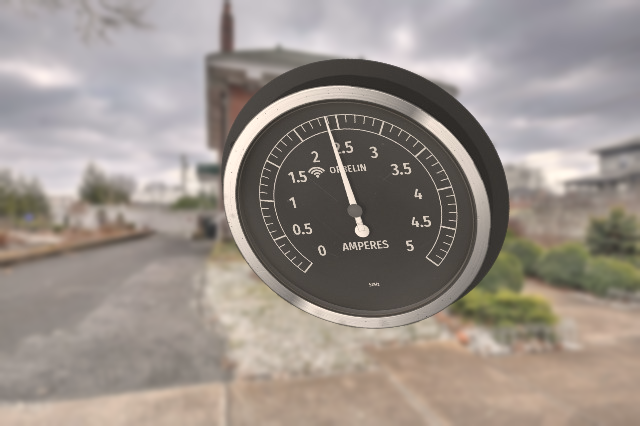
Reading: **2.4** A
